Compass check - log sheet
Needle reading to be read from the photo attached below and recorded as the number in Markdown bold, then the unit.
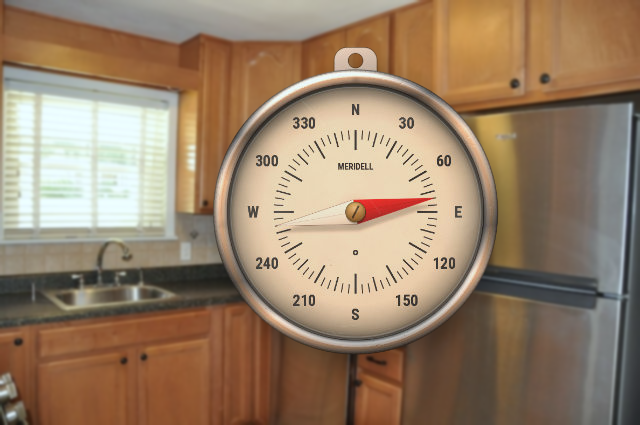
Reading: **80** °
